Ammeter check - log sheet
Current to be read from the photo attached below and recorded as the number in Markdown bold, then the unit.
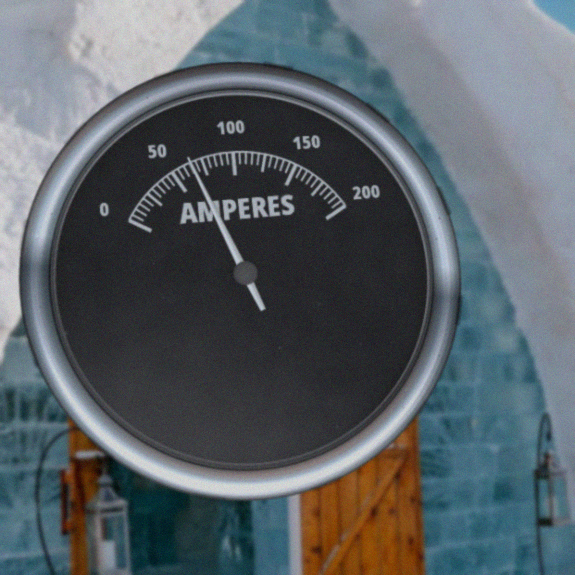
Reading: **65** A
